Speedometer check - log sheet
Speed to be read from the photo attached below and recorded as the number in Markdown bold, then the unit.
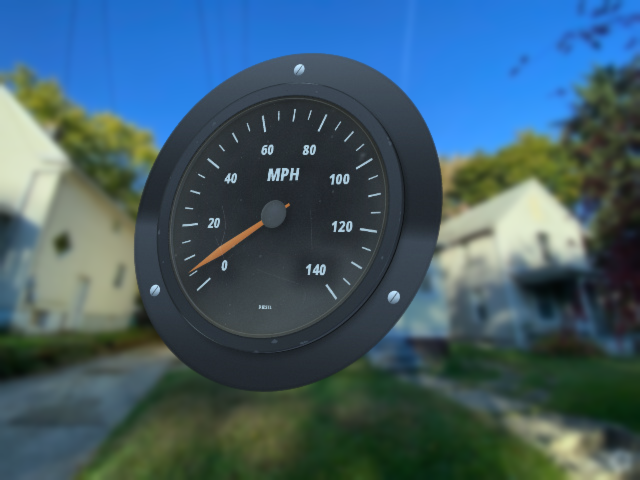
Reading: **5** mph
